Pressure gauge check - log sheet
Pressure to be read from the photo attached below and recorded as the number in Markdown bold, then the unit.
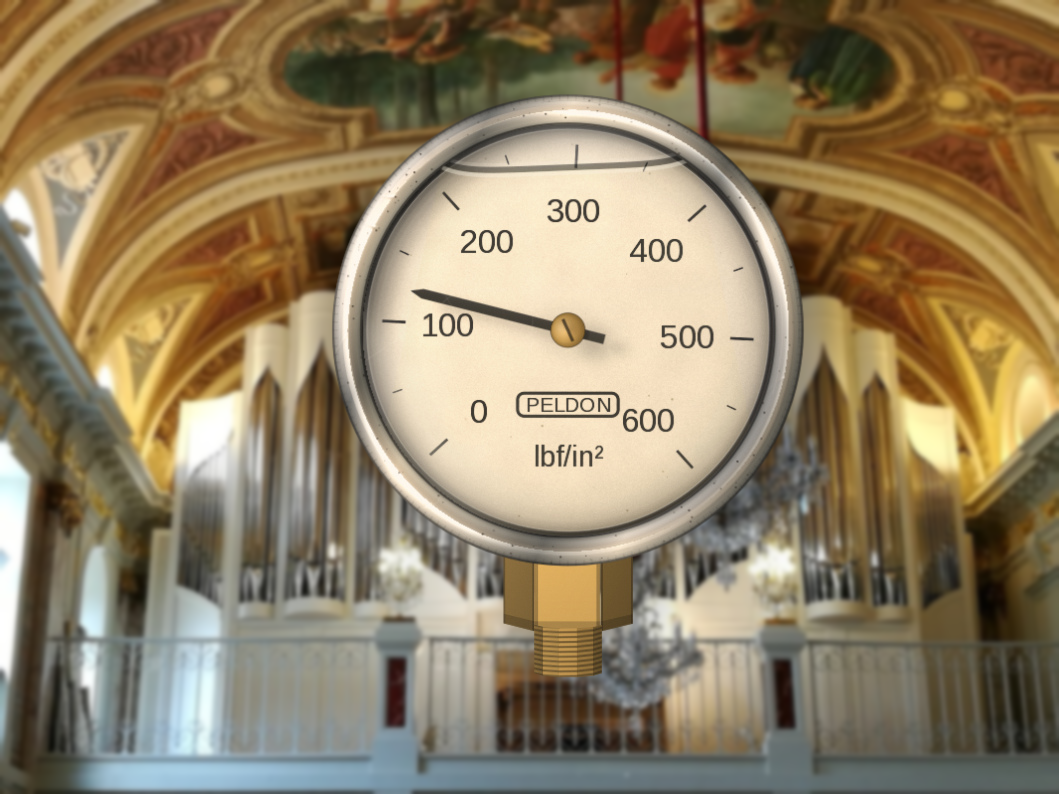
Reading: **125** psi
